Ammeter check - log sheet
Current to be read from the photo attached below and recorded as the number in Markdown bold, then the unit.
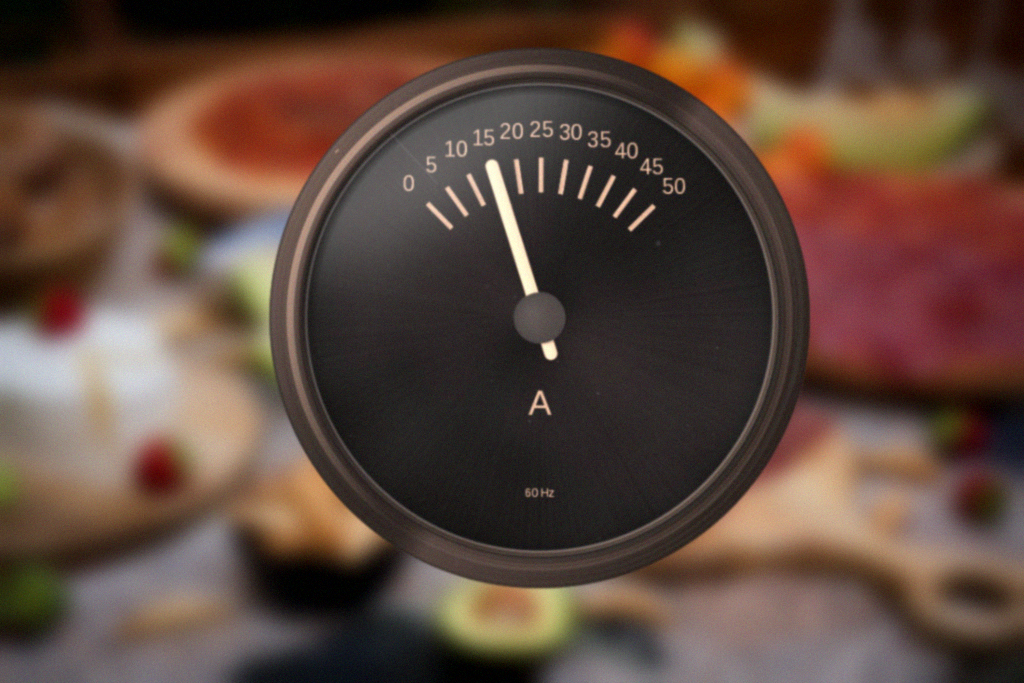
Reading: **15** A
